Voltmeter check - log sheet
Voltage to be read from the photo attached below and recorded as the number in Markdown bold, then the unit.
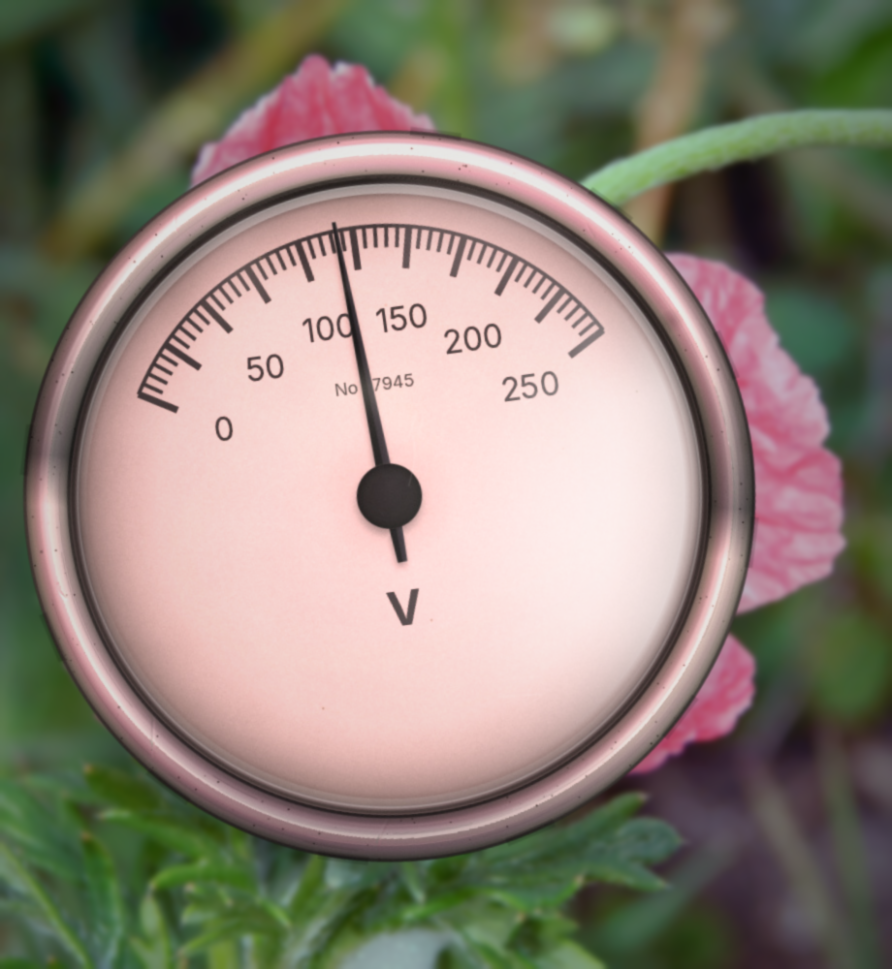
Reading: **117.5** V
